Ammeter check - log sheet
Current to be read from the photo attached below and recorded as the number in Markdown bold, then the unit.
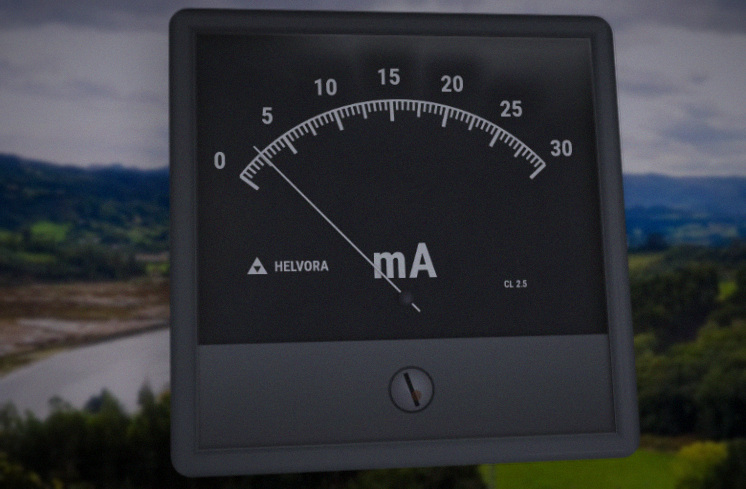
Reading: **2.5** mA
